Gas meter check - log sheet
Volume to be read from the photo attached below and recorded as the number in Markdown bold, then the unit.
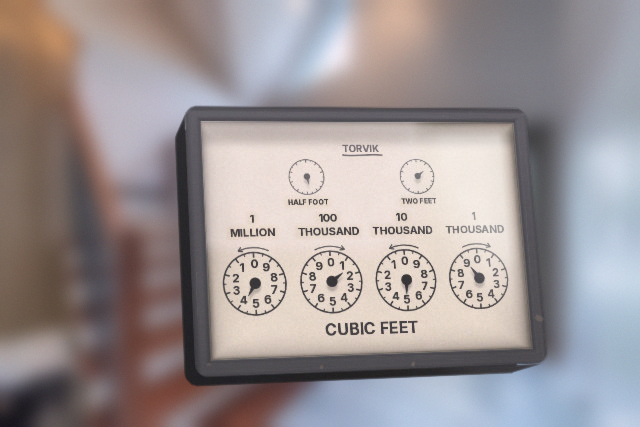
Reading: **414900** ft³
